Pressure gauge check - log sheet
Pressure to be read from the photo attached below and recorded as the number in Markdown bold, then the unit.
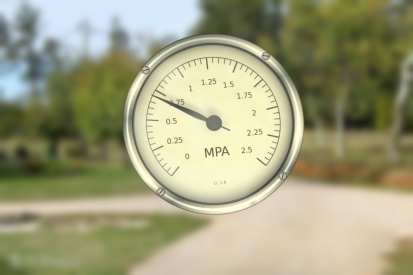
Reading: **0.7** MPa
